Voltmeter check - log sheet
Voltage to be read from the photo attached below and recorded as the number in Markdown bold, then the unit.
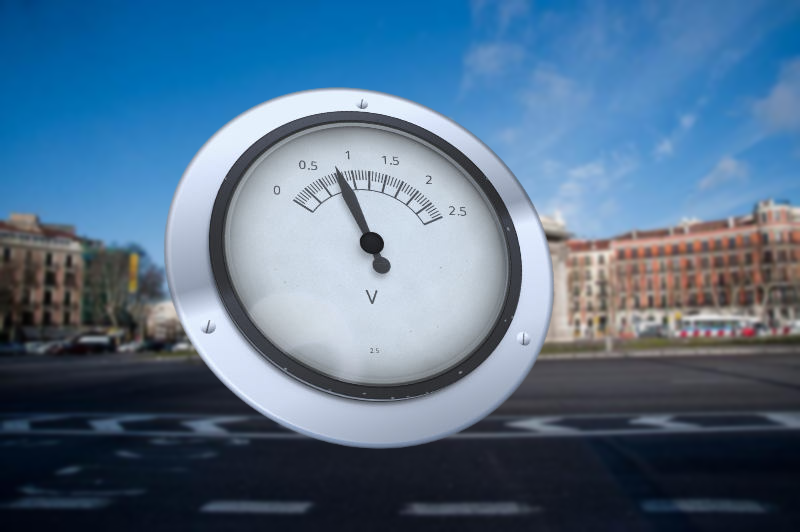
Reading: **0.75** V
